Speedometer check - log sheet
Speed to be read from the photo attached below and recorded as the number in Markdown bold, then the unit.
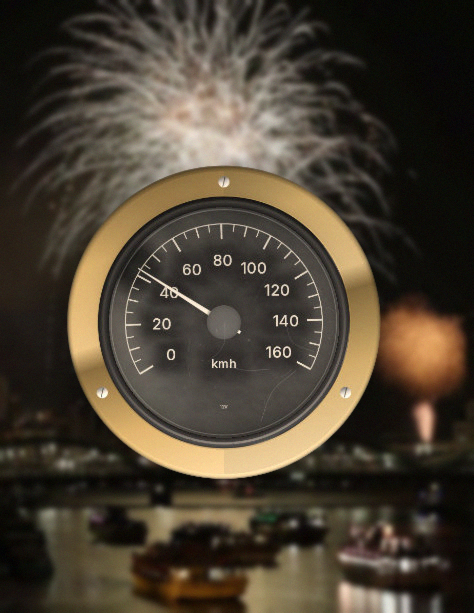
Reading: **42.5** km/h
